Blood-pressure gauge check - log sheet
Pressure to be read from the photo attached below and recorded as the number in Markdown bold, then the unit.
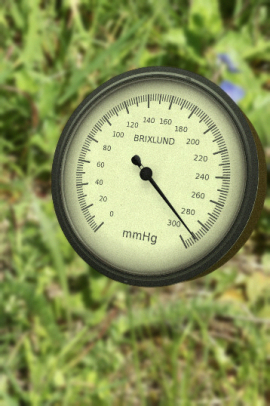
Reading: **290** mmHg
